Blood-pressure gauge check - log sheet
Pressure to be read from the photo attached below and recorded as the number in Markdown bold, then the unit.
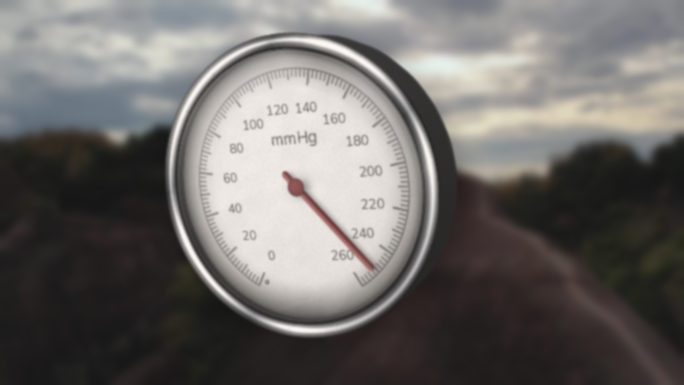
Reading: **250** mmHg
